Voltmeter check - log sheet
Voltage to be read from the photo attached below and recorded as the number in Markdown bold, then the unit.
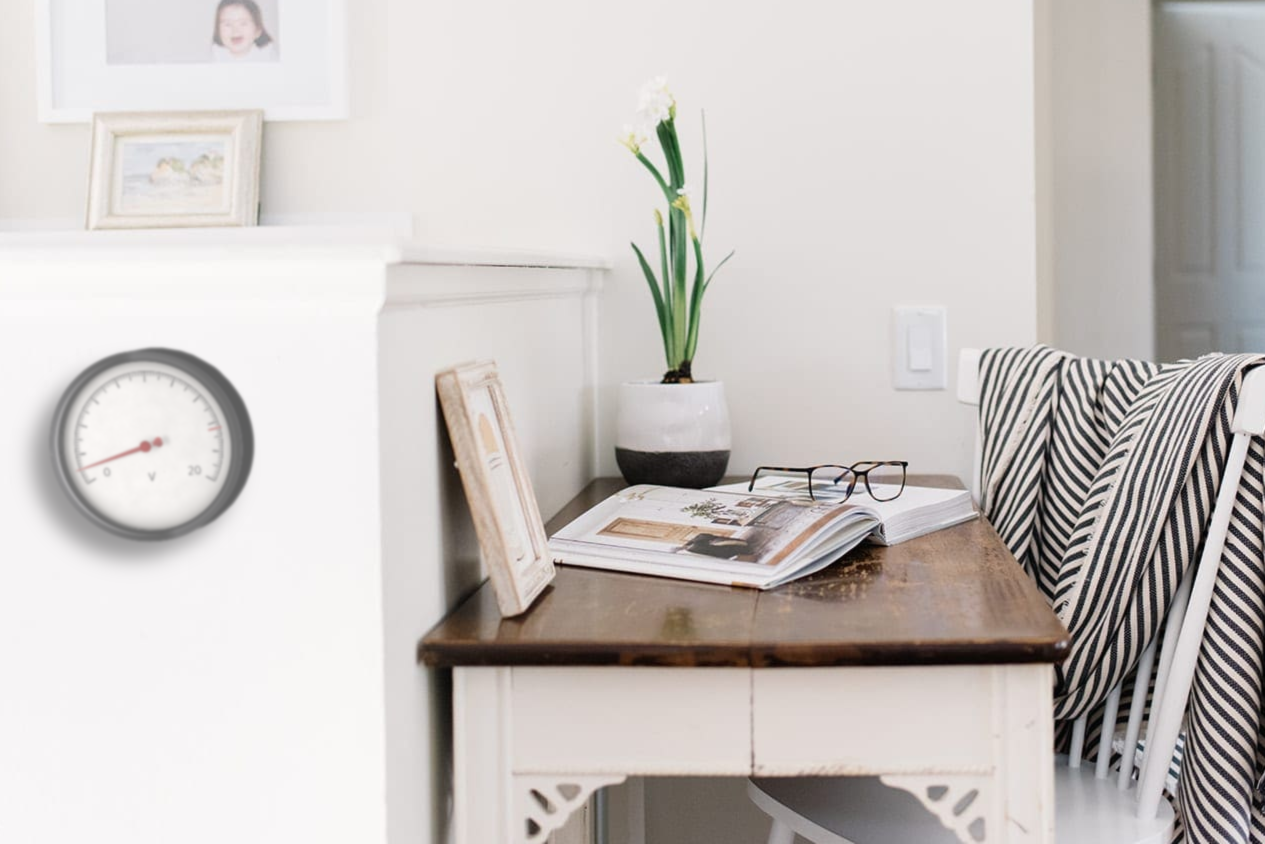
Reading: **1** V
